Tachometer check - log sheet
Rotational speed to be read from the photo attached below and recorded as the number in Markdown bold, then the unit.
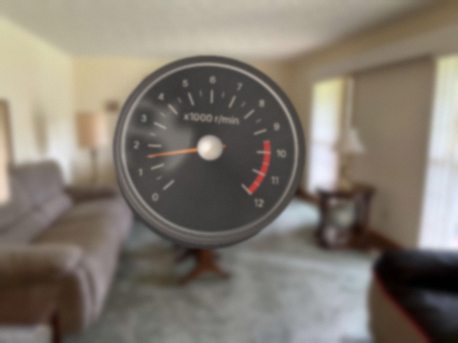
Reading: **1500** rpm
